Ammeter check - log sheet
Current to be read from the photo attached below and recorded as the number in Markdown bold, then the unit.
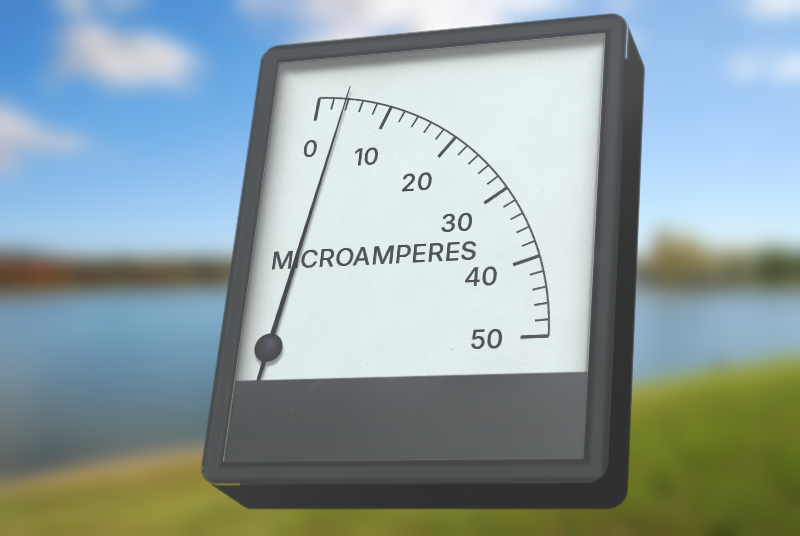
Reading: **4** µA
